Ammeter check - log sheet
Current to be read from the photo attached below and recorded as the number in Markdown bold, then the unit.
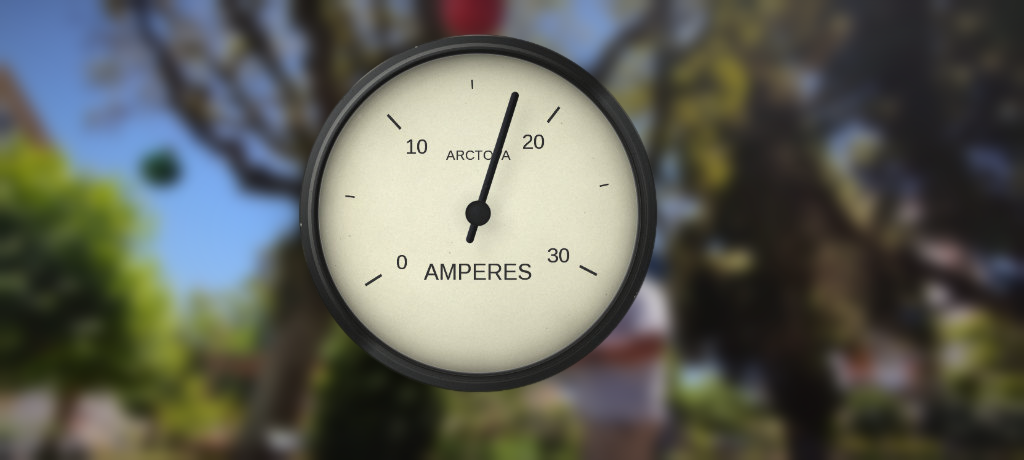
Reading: **17.5** A
